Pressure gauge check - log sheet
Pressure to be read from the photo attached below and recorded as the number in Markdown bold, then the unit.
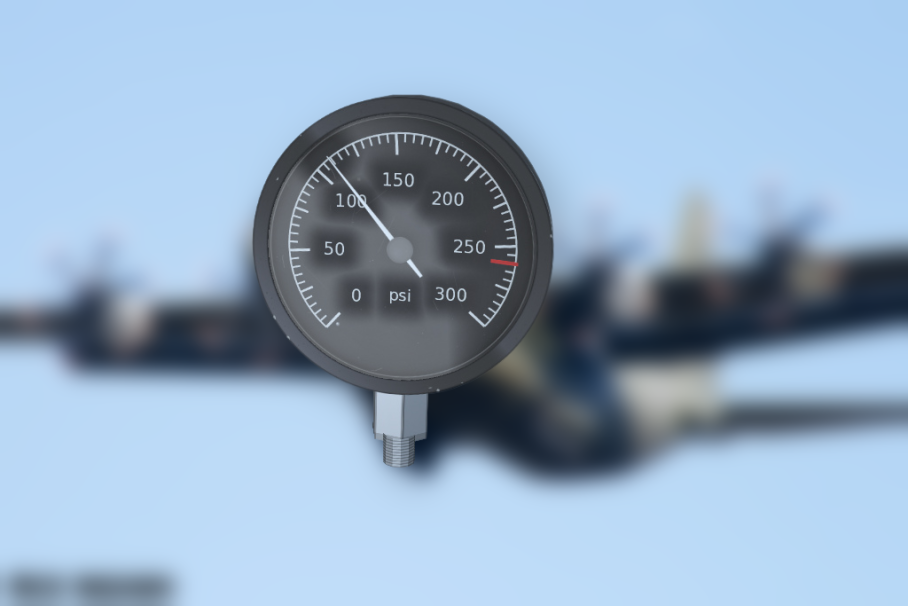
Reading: **110** psi
